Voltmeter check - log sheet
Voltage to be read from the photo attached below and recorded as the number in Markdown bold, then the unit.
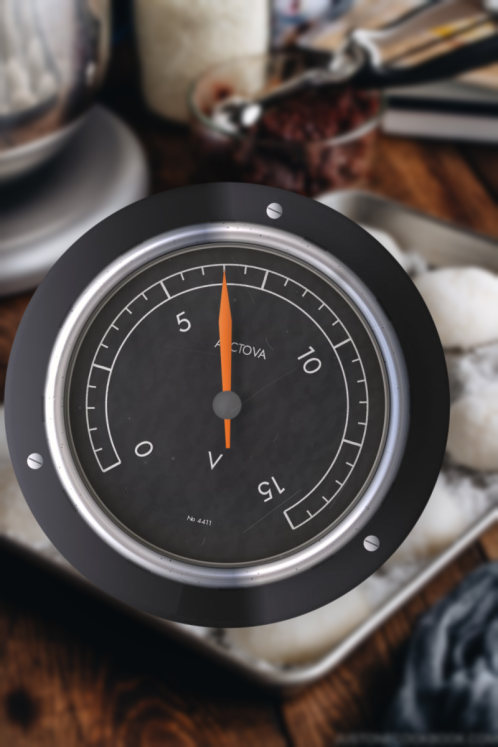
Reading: **6.5** V
